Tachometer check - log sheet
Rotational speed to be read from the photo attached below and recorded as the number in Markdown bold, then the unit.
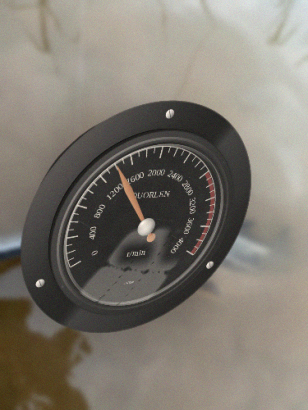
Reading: **1400** rpm
